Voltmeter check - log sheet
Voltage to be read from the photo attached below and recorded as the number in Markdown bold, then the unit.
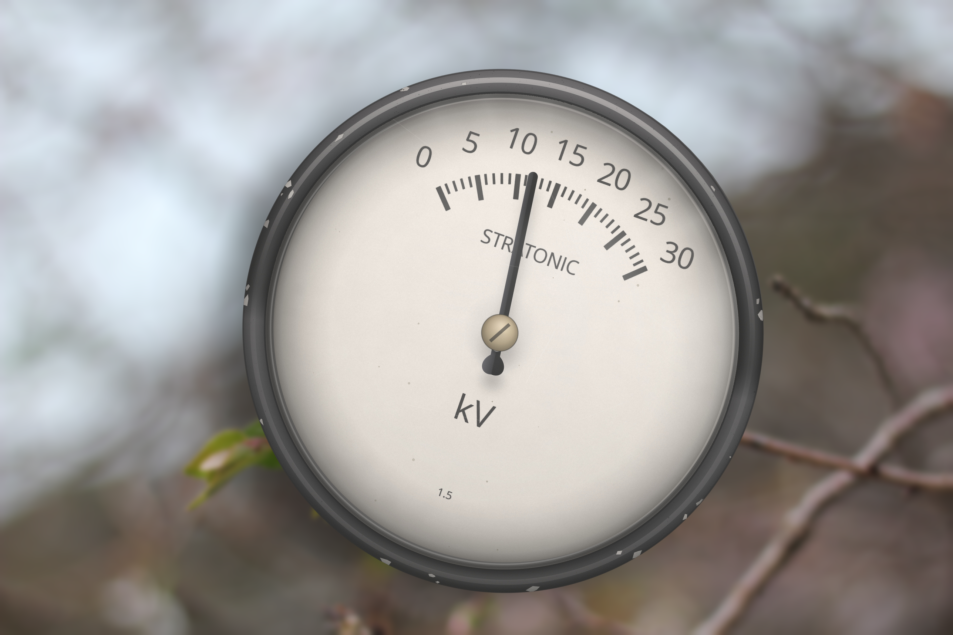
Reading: **12** kV
